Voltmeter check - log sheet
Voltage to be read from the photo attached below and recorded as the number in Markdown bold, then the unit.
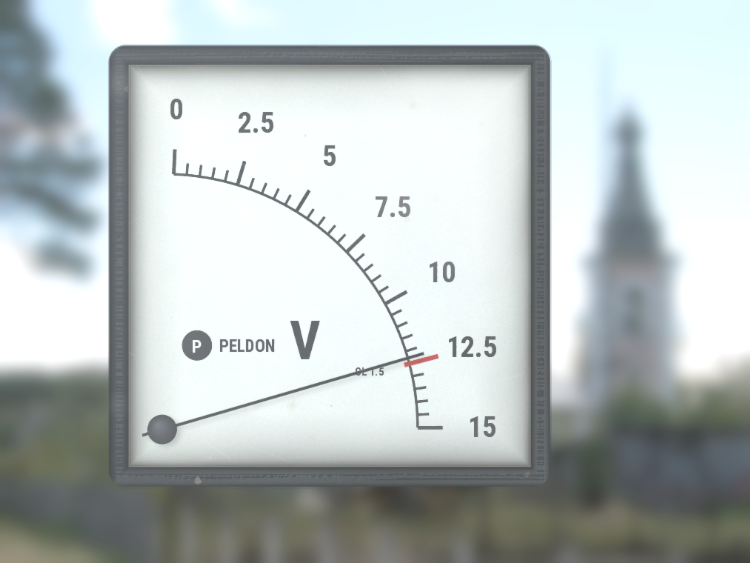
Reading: **12.25** V
